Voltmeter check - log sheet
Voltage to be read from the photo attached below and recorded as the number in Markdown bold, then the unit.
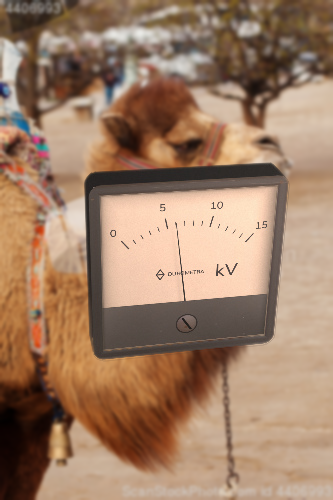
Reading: **6** kV
